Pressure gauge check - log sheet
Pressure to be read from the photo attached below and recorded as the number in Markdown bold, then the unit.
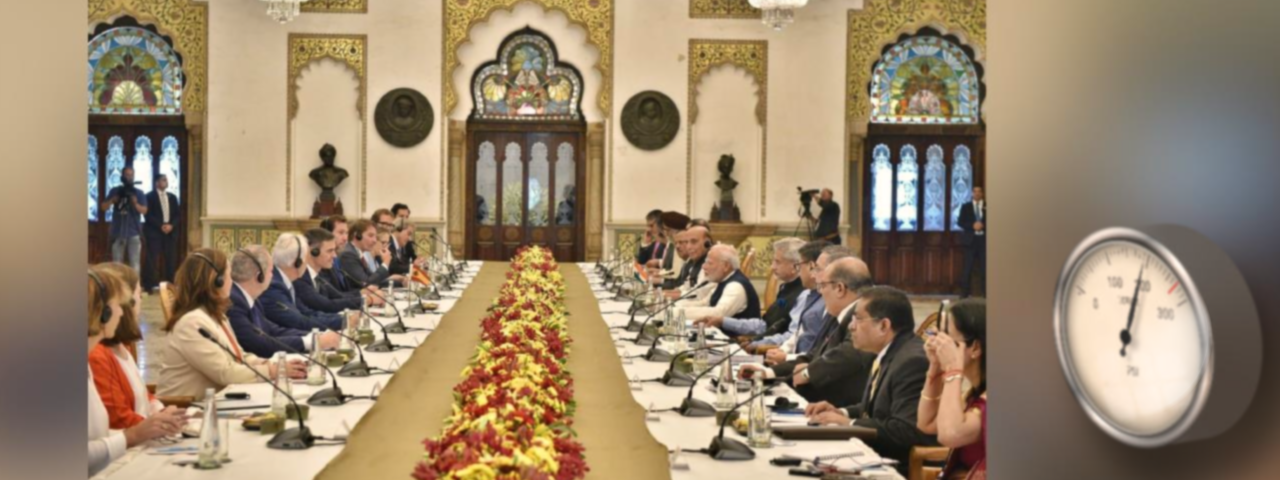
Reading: **200** psi
